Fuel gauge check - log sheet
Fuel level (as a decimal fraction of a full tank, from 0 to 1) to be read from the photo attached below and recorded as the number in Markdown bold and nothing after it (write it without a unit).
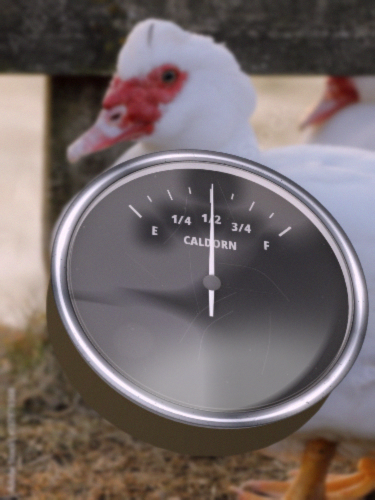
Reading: **0.5**
